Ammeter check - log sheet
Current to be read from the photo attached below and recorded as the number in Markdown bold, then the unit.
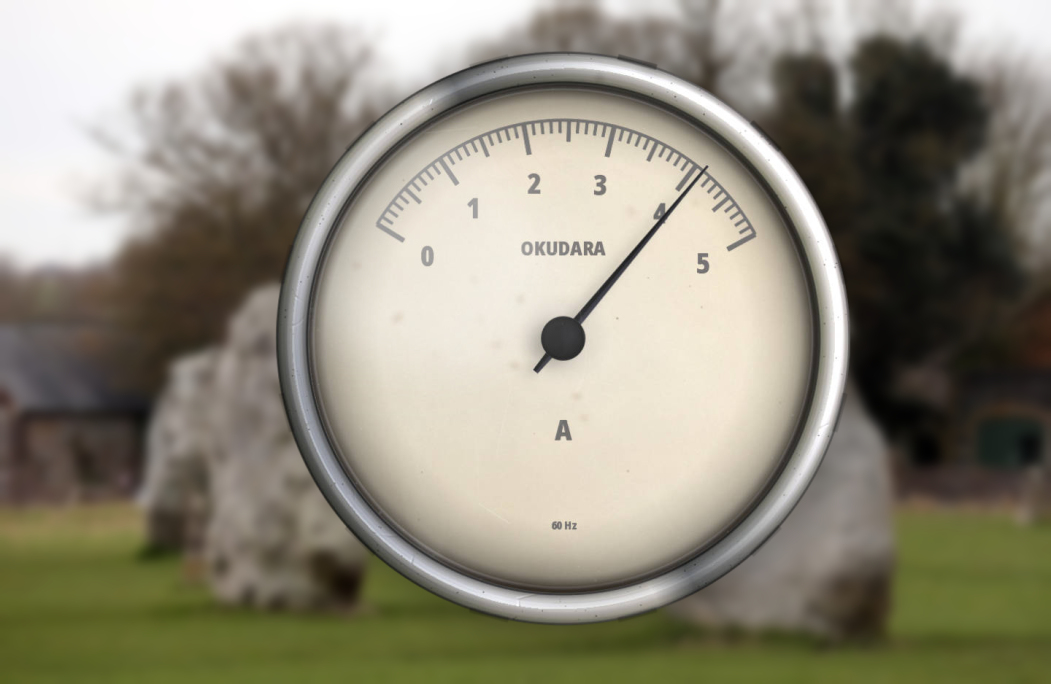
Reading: **4.1** A
